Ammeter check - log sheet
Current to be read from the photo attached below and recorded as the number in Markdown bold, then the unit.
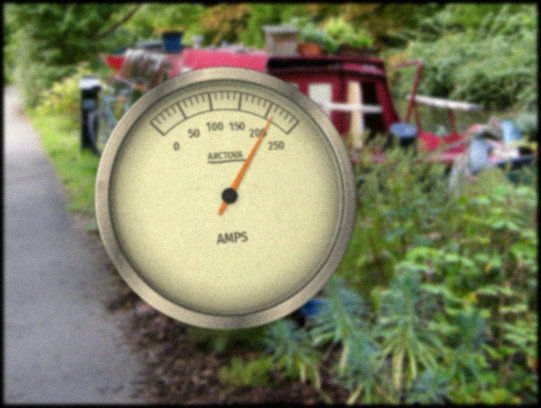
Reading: **210** A
